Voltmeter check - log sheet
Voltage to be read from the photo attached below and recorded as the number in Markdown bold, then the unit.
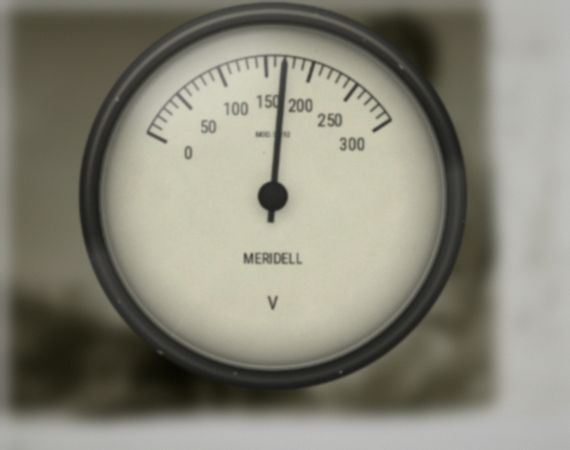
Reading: **170** V
